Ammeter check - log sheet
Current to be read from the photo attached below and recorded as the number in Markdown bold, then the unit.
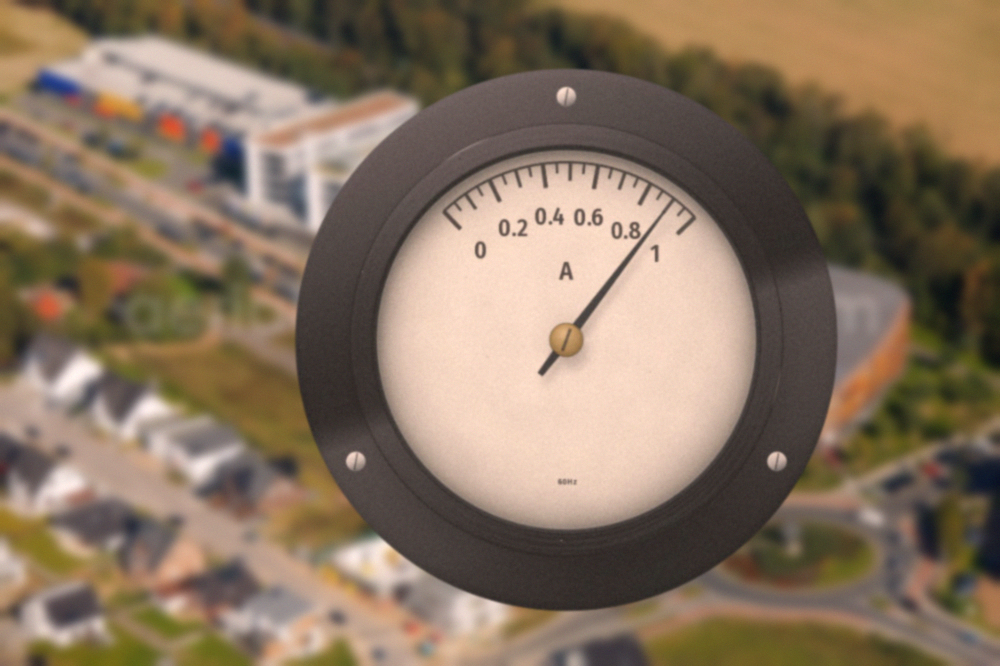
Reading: **0.9** A
